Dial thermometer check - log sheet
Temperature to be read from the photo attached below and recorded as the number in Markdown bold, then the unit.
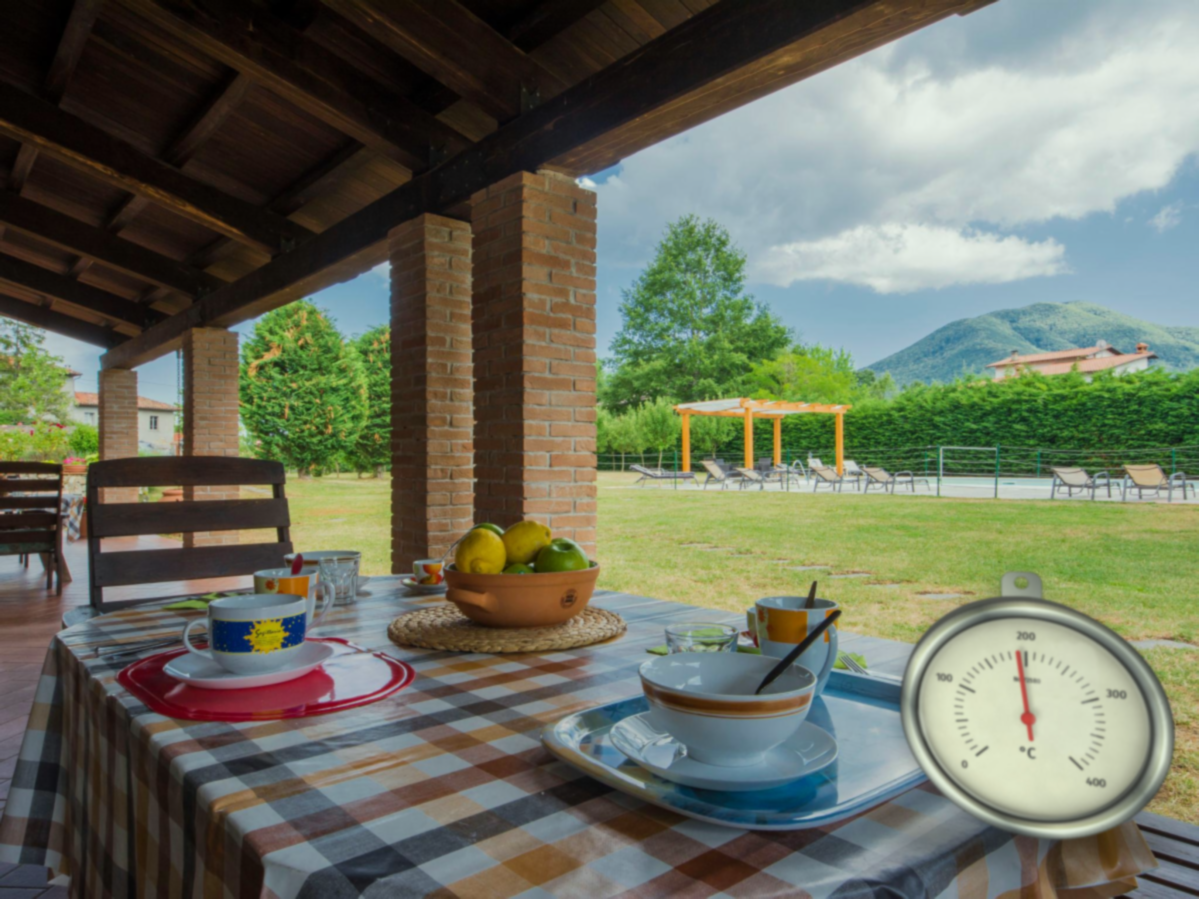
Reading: **190** °C
